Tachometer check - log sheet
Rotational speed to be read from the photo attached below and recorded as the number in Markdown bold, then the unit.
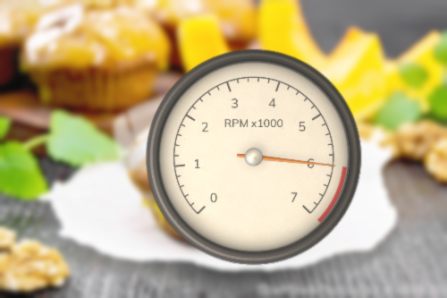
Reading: **6000** rpm
